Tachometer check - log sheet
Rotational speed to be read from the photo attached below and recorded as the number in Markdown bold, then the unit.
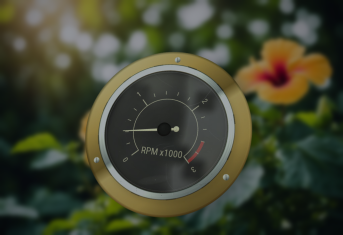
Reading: **400** rpm
